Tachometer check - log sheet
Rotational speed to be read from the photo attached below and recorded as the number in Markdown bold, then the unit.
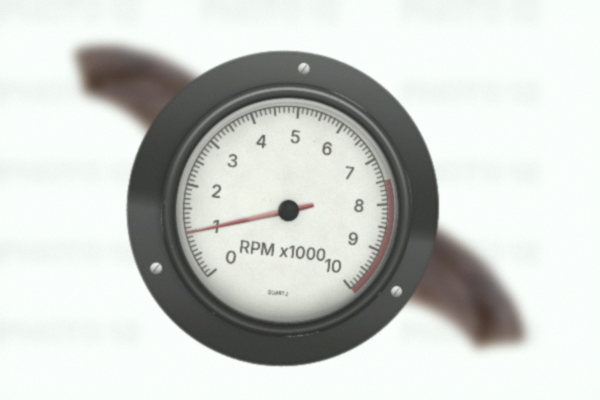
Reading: **1000** rpm
